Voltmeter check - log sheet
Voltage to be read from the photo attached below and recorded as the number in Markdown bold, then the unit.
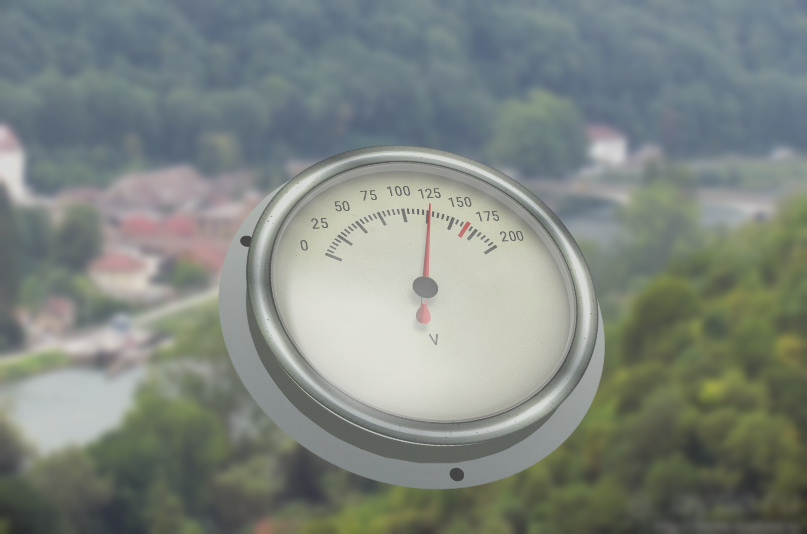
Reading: **125** V
